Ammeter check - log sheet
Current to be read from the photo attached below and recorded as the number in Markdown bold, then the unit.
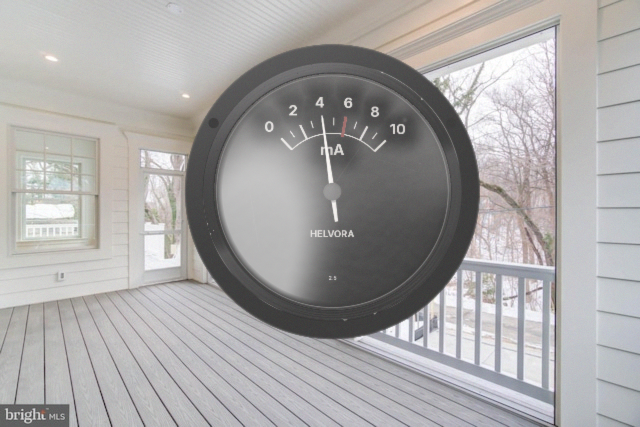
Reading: **4** mA
